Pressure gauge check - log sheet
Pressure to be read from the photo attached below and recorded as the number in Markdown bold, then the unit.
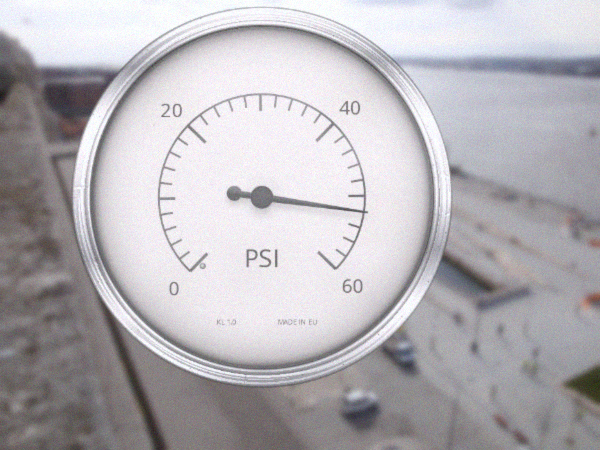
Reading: **52** psi
